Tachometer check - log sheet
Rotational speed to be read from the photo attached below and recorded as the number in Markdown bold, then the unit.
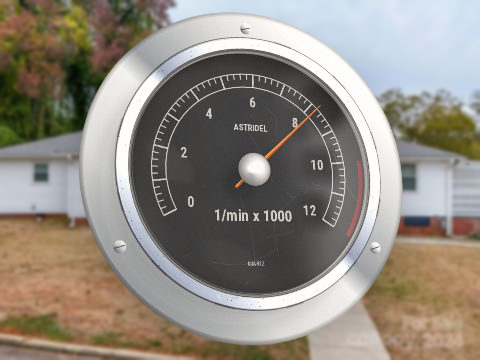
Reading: **8200** rpm
